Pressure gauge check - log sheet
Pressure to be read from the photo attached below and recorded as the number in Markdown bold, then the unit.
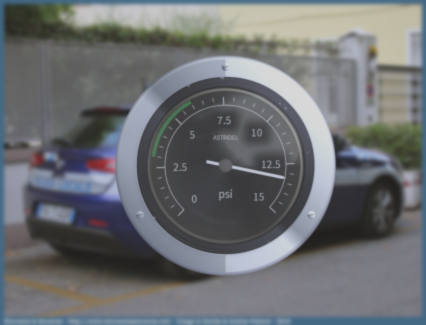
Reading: **13.25** psi
